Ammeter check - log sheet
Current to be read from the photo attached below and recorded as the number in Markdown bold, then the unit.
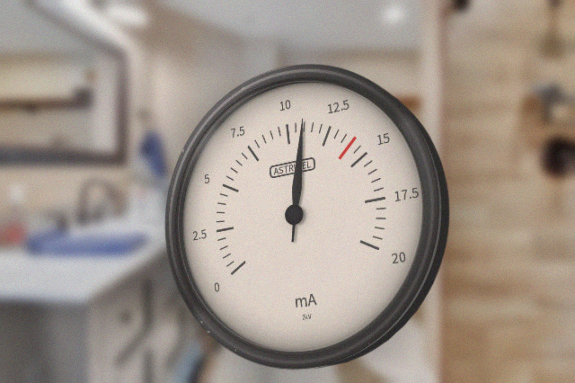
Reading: **11** mA
